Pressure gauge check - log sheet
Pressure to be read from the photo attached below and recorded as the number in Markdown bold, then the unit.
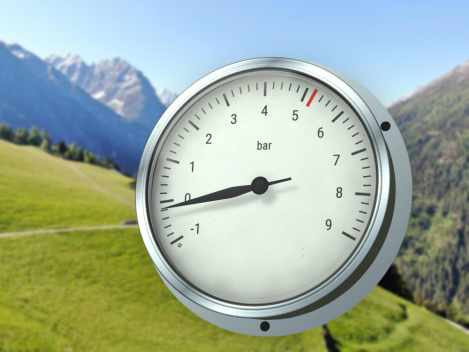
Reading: **-0.2** bar
